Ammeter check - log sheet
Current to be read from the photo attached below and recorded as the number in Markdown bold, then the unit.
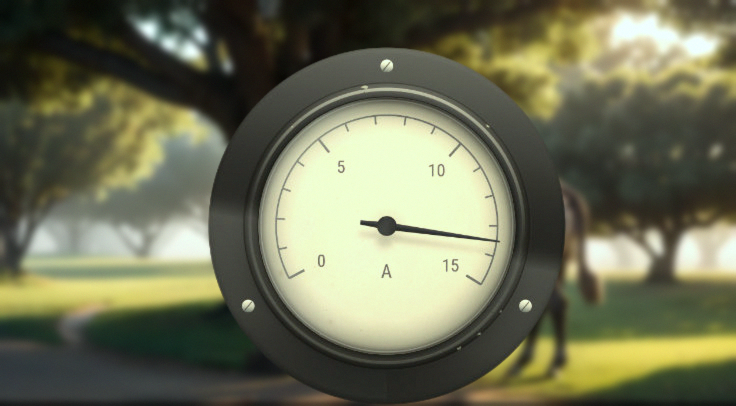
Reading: **13.5** A
